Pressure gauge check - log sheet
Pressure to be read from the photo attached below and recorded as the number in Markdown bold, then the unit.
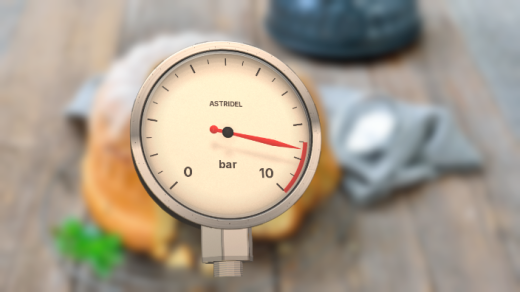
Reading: **8.75** bar
